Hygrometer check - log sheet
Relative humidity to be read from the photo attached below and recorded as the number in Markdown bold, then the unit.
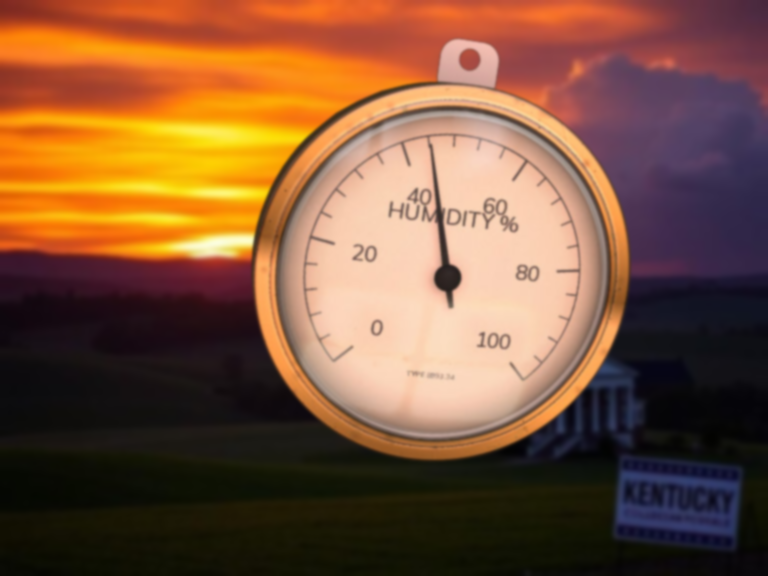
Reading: **44** %
